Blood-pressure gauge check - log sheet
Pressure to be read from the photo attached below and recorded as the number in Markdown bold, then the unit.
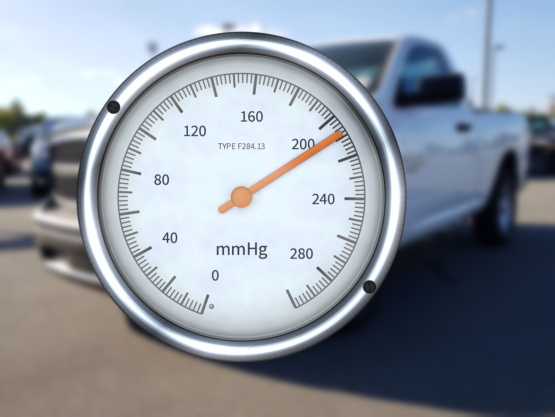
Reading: **208** mmHg
